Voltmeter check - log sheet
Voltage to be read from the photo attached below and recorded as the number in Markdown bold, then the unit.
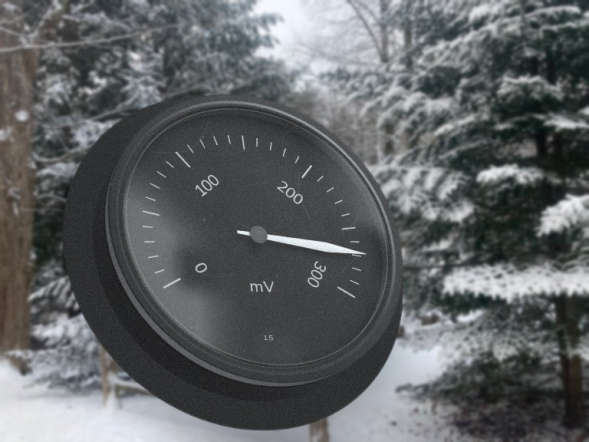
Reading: **270** mV
